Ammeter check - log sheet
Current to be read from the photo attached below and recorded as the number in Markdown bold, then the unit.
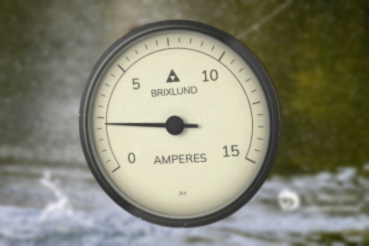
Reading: **2.25** A
